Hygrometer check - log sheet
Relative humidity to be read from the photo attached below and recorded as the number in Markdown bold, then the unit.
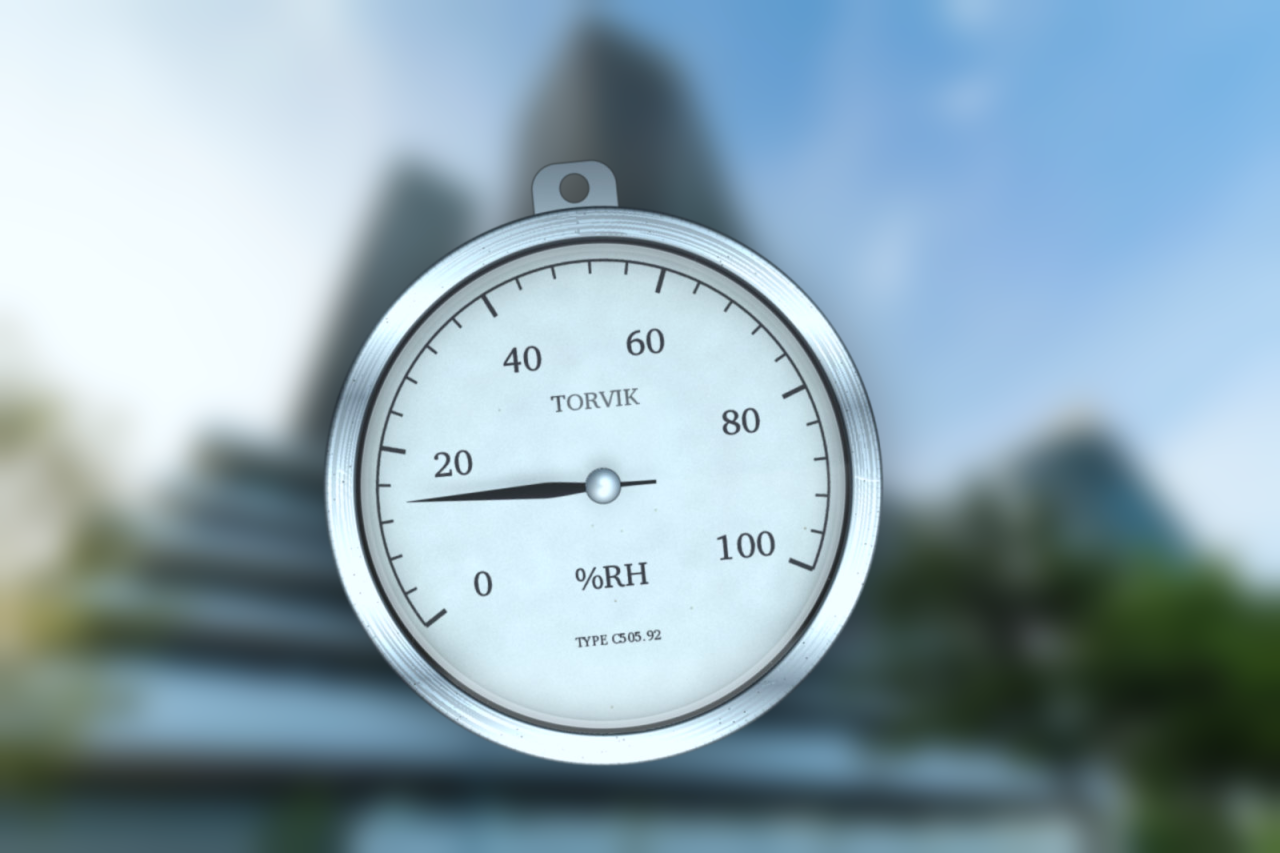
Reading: **14** %
